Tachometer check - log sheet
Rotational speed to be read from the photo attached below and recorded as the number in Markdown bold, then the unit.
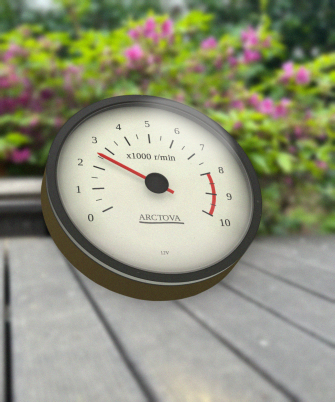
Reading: **2500** rpm
